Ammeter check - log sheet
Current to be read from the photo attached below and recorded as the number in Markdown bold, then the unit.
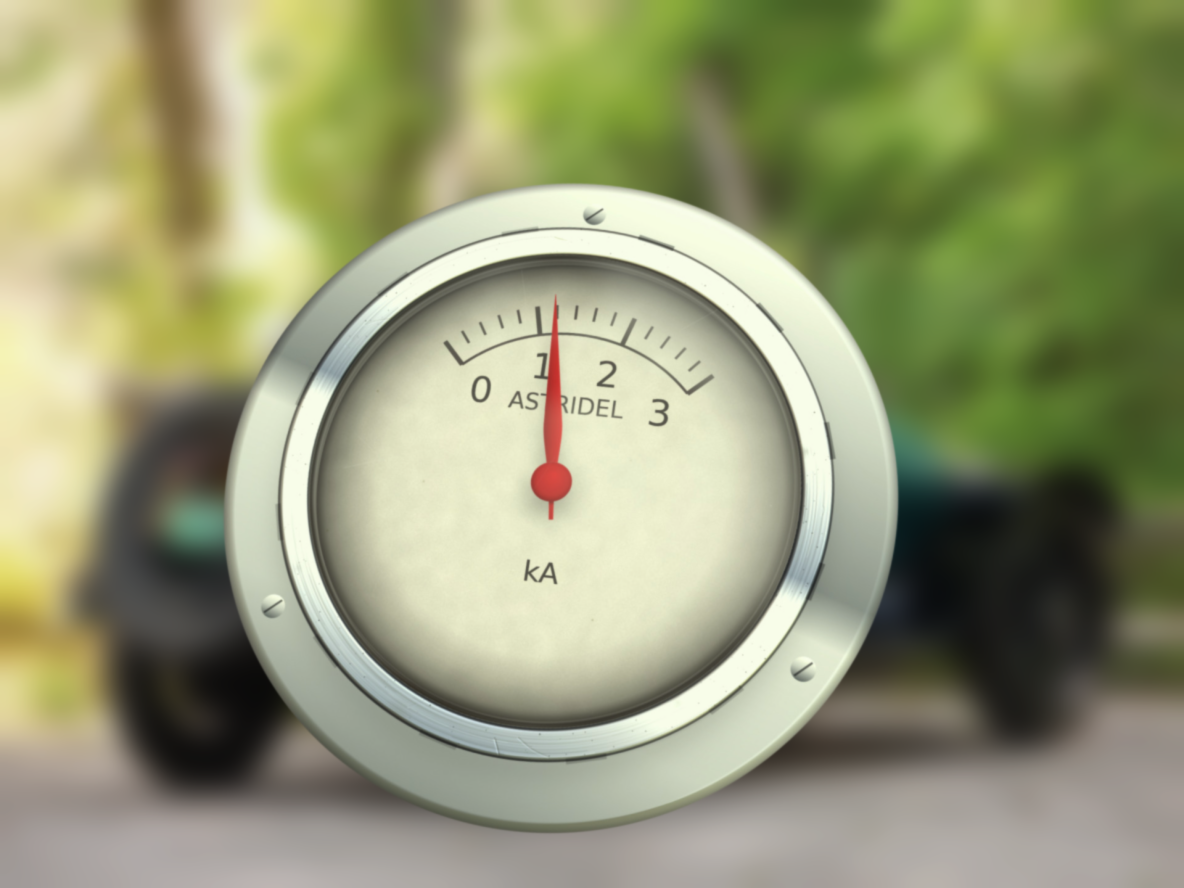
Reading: **1.2** kA
